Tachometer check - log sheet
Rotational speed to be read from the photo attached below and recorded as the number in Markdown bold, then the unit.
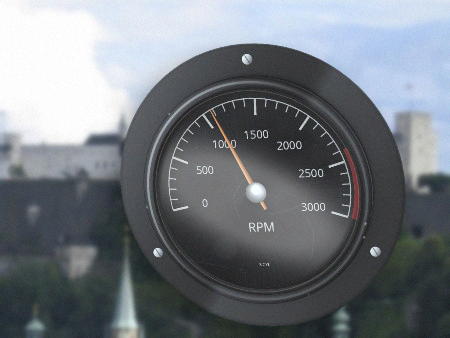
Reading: **1100** rpm
